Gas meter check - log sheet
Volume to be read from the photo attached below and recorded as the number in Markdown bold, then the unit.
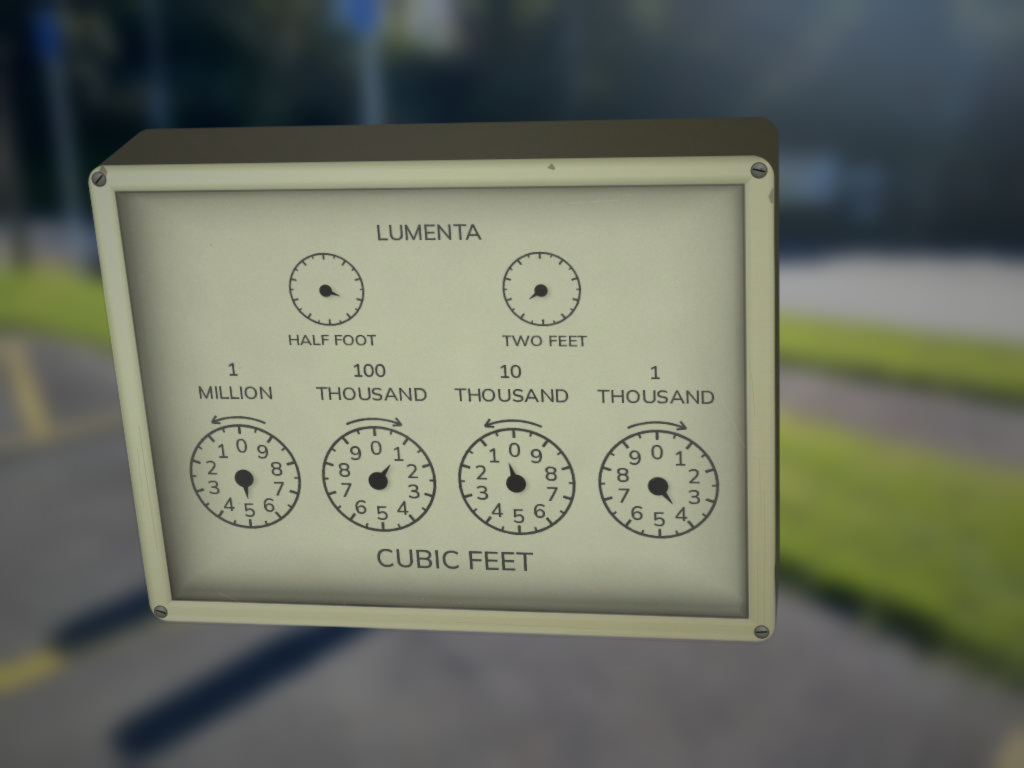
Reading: **510400** ft³
